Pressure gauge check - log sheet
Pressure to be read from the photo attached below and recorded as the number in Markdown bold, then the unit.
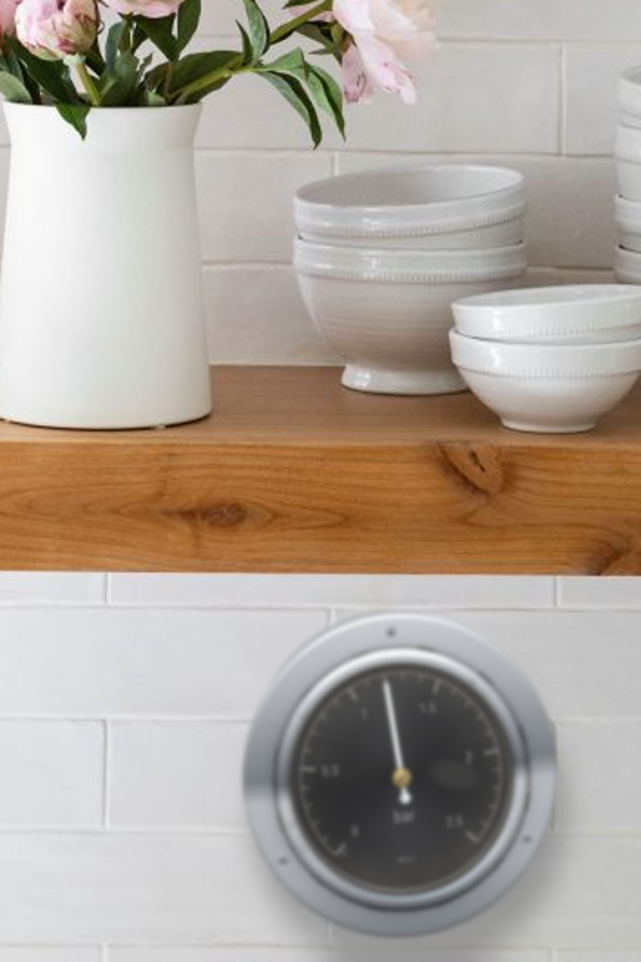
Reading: **1.2** bar
